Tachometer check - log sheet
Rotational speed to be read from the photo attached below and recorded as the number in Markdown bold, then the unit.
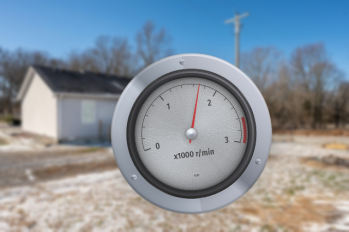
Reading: **1700** rpm
